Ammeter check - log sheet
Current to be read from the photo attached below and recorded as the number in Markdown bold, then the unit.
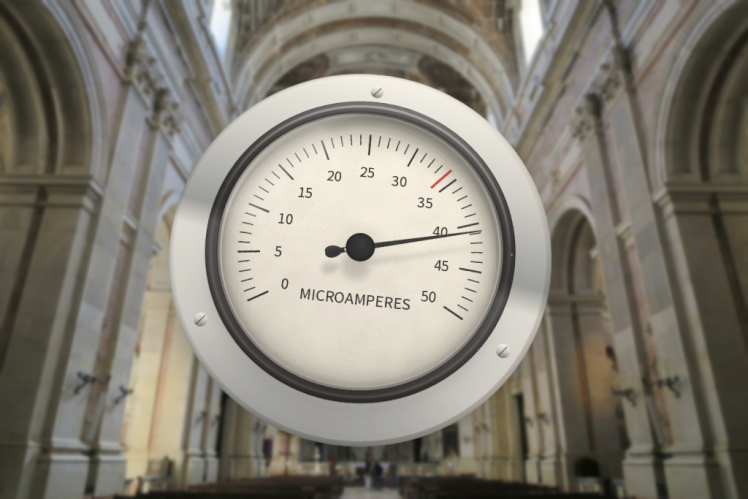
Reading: **41** µA
